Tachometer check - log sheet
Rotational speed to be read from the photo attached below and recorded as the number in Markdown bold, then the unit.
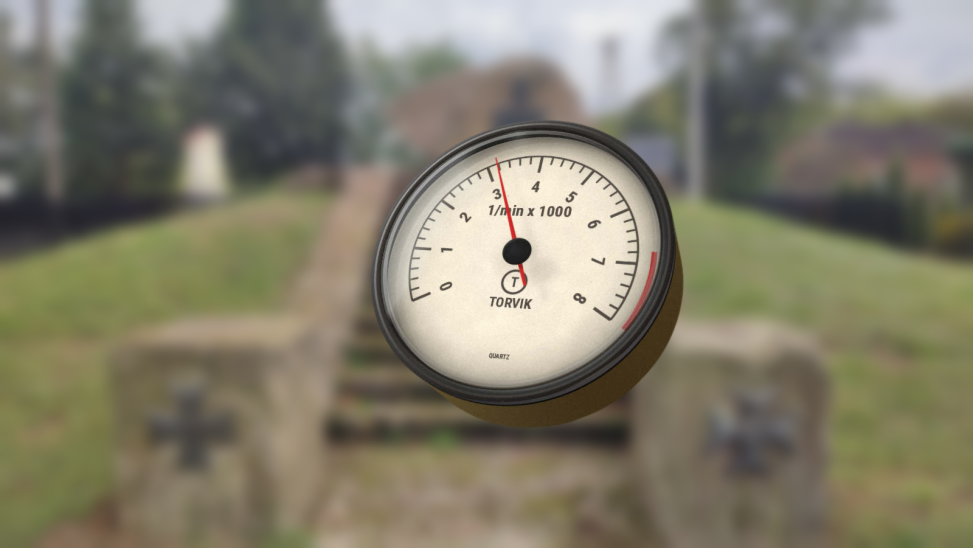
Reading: **3200** rpm
